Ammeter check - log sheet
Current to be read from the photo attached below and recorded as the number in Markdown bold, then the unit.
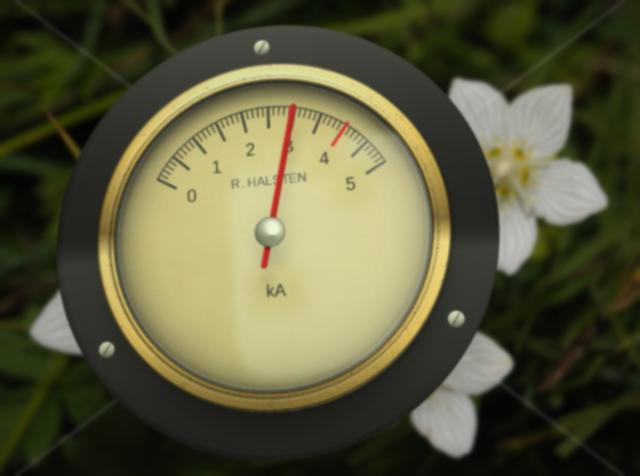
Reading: **3** kA
